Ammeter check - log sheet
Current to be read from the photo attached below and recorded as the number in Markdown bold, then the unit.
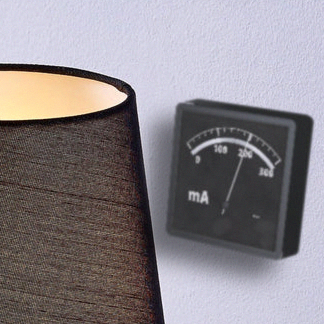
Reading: **200** mA
